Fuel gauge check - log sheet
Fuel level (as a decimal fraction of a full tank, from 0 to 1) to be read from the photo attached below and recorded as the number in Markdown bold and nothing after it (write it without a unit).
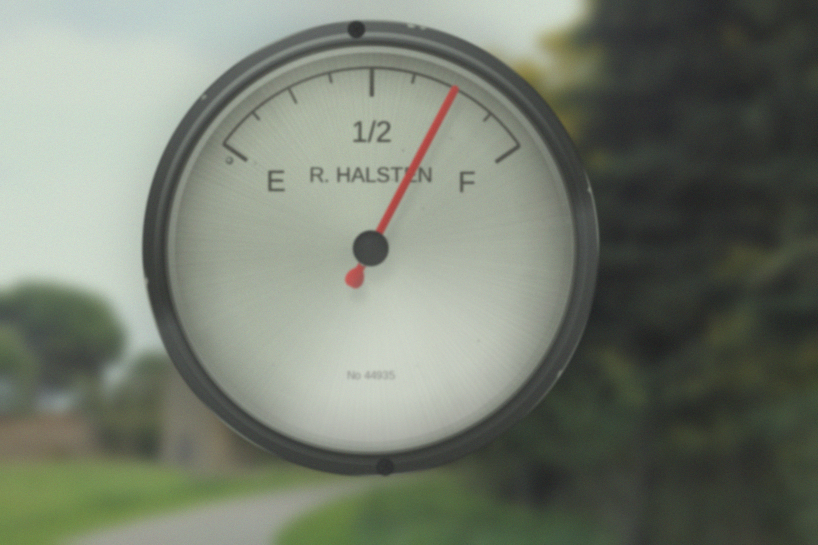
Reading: **0.75**
